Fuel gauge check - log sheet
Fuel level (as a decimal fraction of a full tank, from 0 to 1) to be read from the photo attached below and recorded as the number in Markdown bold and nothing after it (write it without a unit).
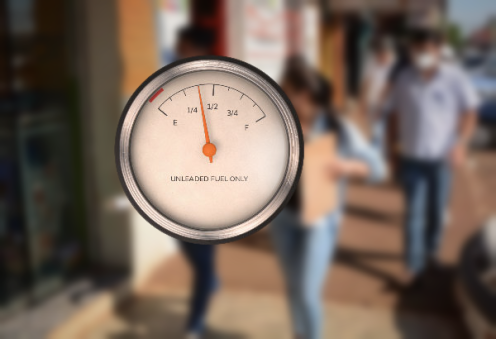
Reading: **0.375**
